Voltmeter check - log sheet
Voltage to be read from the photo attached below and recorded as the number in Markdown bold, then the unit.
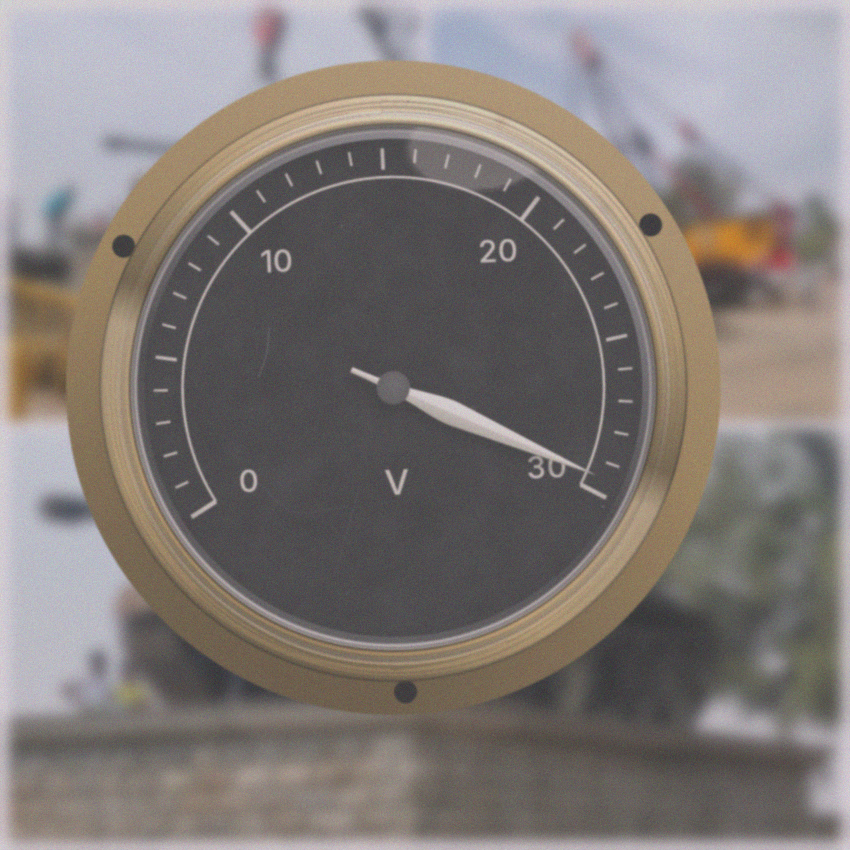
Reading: **29.5** V
